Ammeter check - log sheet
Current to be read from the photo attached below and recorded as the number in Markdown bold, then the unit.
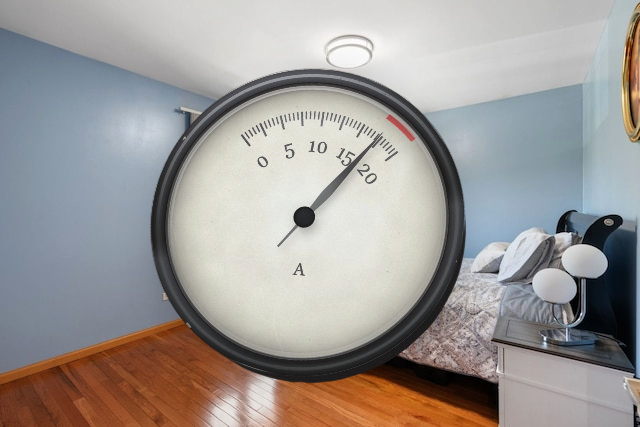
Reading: **17.5** A
